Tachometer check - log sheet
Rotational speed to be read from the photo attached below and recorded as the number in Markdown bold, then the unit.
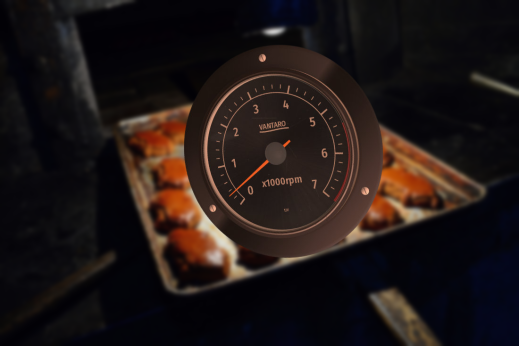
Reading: **300** rpm
